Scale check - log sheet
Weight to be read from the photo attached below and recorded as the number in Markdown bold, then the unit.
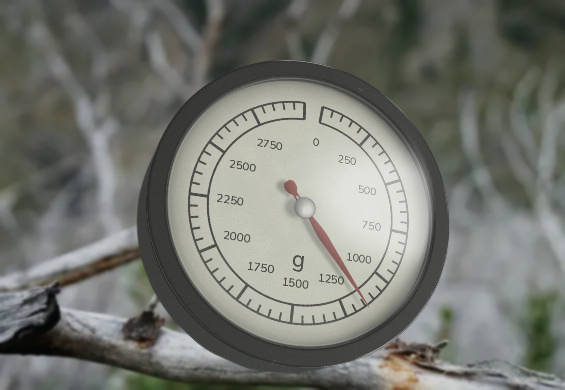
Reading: **1150** g
